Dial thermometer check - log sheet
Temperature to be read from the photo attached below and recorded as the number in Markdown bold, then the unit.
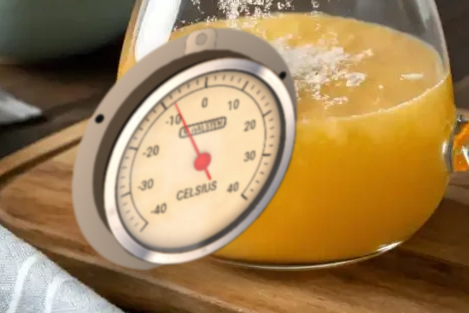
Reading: **-8** °C
